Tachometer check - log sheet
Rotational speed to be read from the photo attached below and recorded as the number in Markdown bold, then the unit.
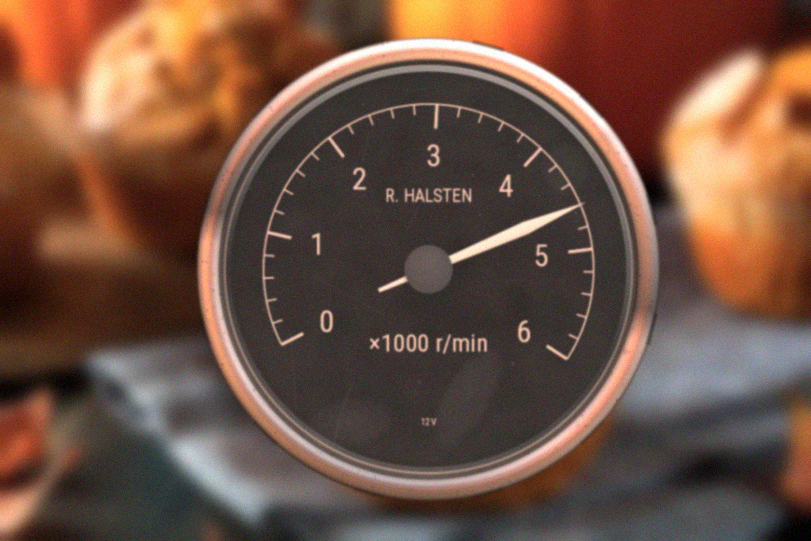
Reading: **4600** rpm
